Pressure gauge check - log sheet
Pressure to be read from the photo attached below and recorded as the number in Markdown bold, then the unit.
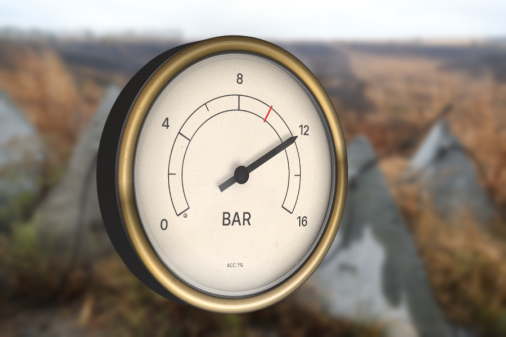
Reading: **12** bar
